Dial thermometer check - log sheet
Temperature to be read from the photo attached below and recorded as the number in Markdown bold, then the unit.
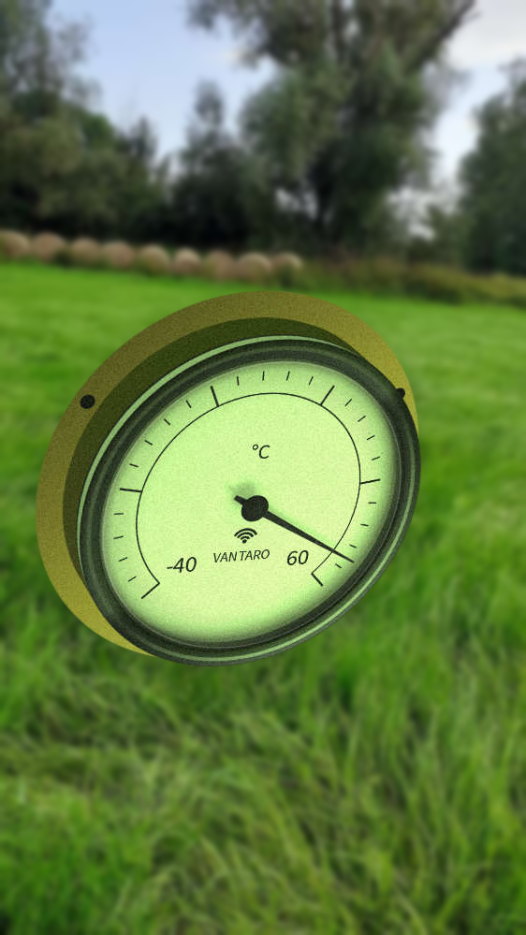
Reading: **54** °C
